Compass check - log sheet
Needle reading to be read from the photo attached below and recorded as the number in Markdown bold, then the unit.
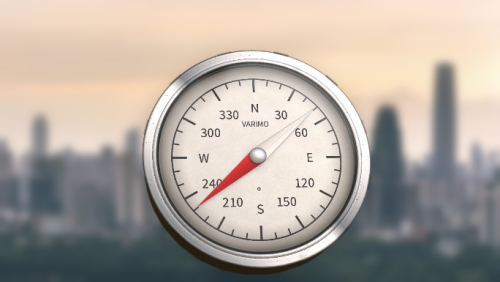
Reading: **230** °
